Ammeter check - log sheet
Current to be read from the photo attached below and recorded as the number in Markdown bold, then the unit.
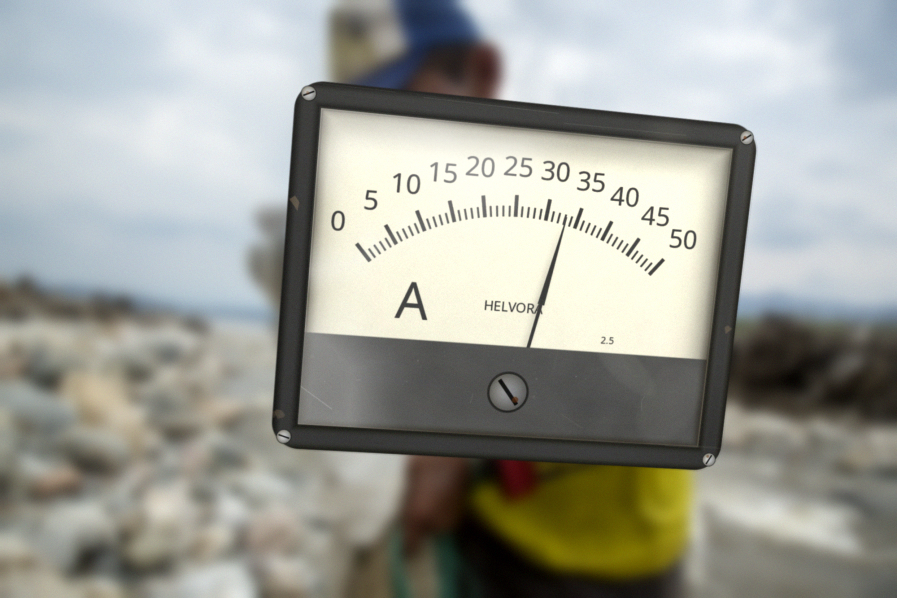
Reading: **33** A
